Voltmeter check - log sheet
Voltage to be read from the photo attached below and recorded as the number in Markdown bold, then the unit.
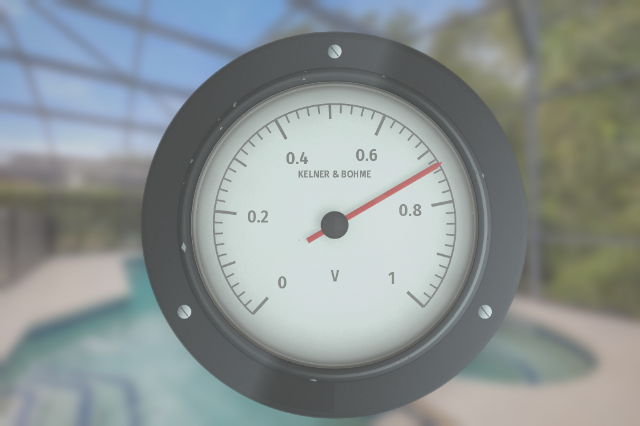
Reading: **0.73** V
